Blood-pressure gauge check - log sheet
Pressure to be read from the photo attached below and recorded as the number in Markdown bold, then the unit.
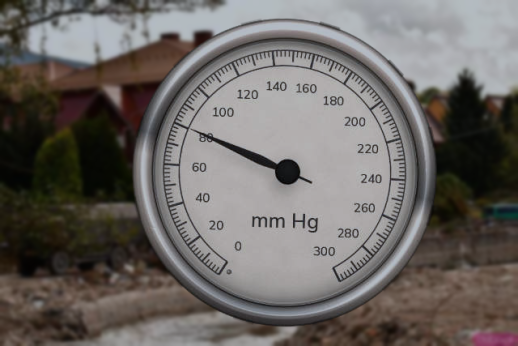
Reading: **80** mmHg
